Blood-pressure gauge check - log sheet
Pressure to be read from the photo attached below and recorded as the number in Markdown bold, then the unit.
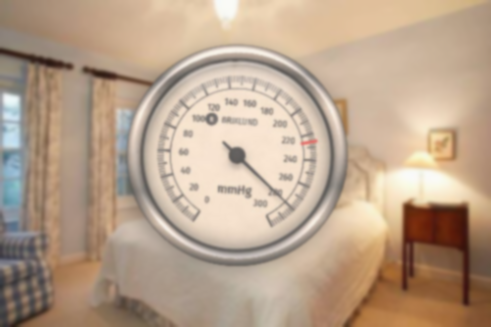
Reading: **280** mmHg
